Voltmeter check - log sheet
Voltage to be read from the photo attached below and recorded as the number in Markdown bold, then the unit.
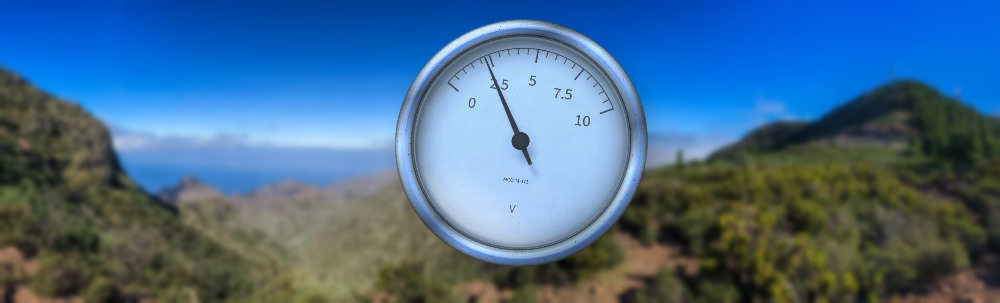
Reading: **2.25** V
